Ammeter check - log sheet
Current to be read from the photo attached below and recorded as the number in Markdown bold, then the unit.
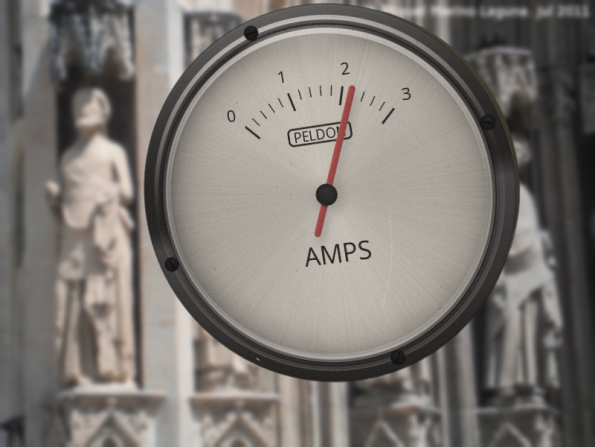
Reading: **2.2** A
